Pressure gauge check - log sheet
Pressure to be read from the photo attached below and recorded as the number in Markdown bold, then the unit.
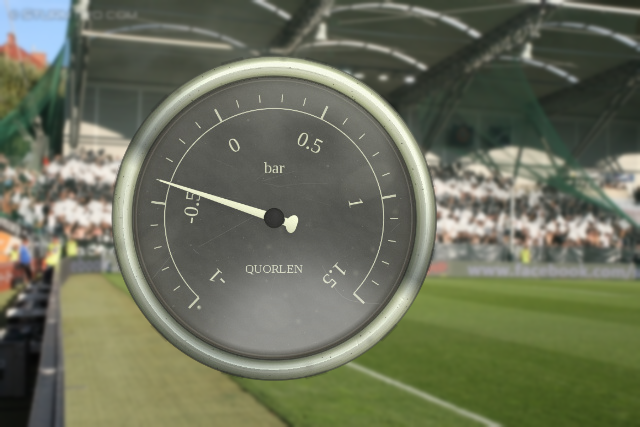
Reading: **-0.4** bar
